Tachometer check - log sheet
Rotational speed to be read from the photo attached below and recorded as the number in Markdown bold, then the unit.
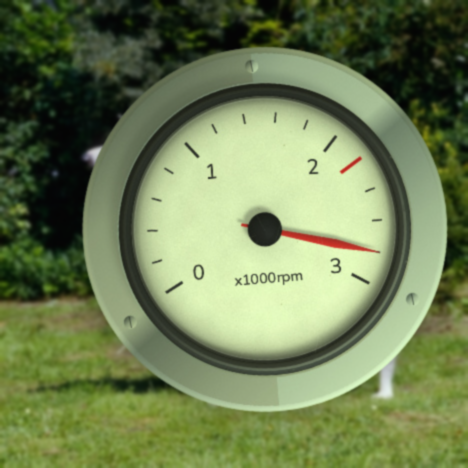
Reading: **2800** rpm
